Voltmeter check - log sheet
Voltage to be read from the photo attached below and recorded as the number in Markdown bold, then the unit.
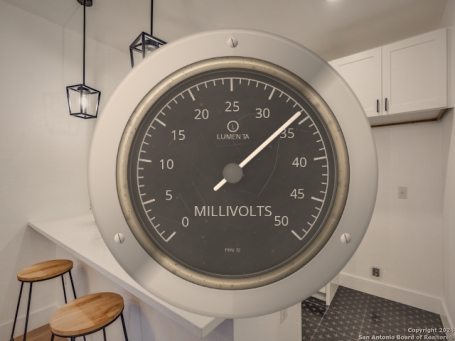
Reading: **34** mV
